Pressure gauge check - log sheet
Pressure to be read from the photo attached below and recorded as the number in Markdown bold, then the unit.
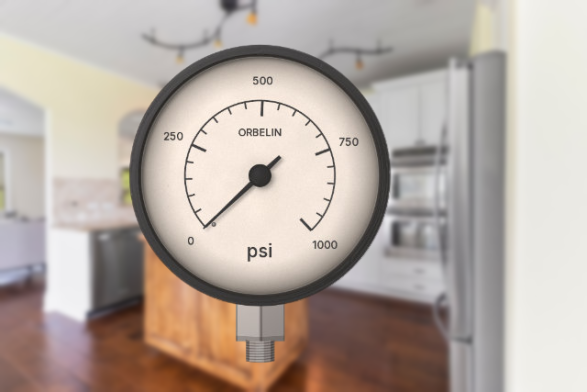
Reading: **0** psi
